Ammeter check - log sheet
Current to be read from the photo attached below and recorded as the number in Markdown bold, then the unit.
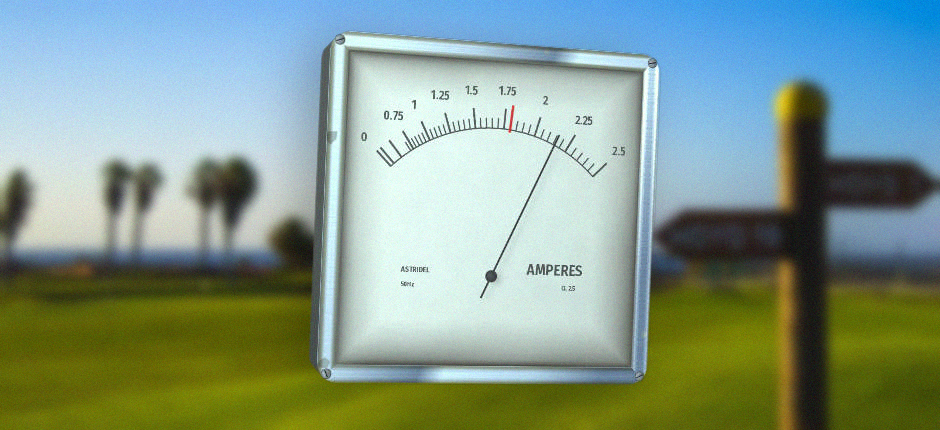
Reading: **2.15** A
